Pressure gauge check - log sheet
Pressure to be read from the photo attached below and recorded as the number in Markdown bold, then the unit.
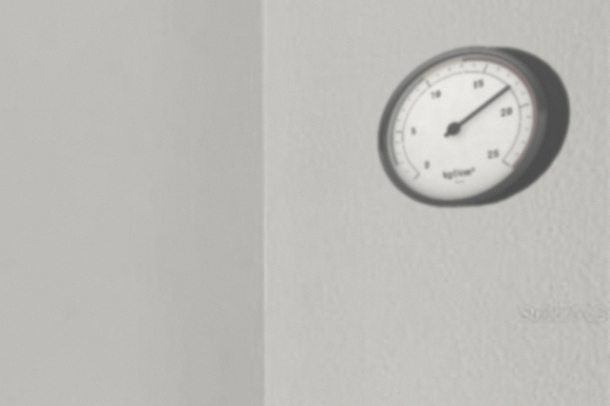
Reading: **18** kg/cm²
